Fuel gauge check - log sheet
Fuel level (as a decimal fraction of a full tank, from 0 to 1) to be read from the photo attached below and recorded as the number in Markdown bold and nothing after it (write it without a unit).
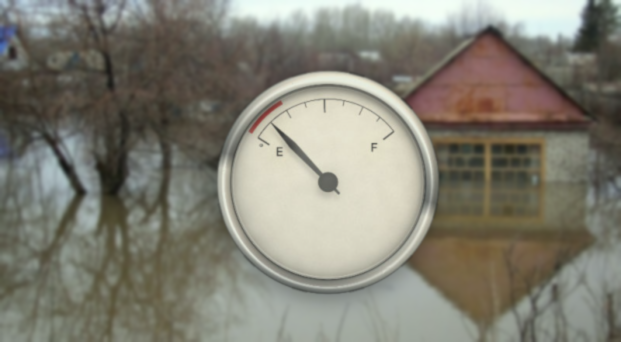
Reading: **0.125**
